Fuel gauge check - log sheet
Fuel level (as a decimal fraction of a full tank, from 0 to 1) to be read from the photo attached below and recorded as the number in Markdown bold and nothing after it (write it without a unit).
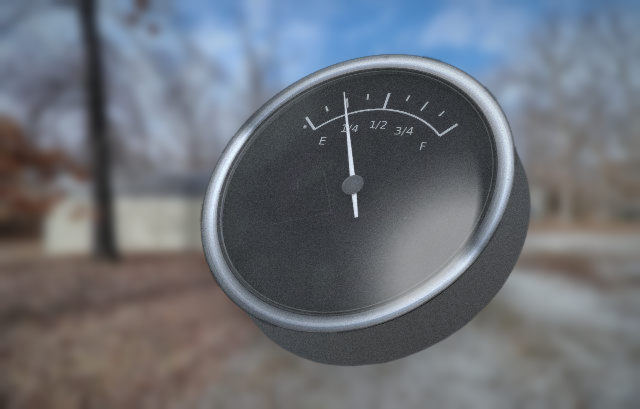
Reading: **0.25**
